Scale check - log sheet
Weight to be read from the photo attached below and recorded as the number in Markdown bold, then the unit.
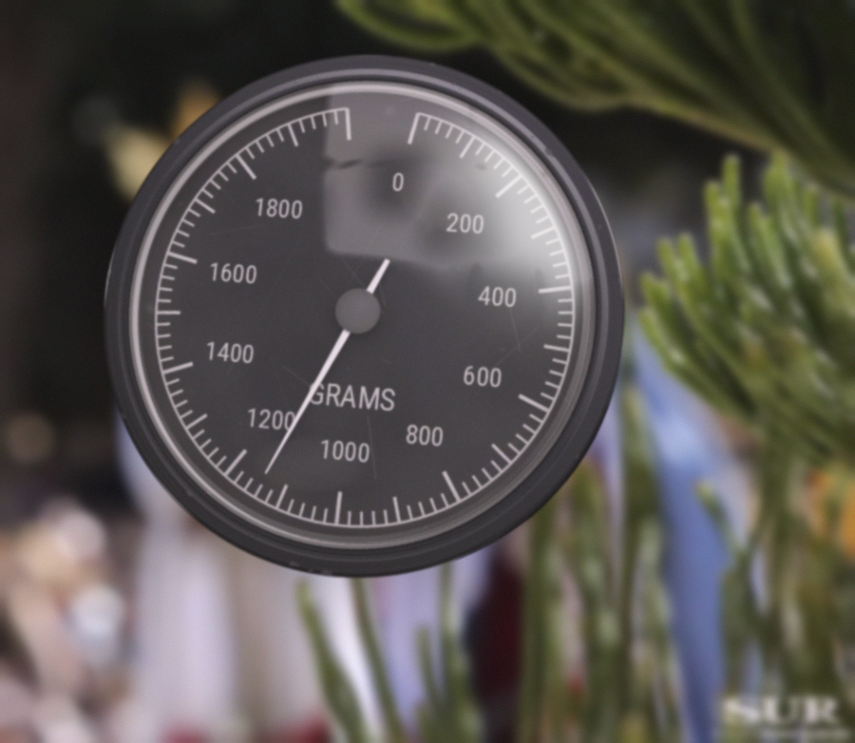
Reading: **1140** g
